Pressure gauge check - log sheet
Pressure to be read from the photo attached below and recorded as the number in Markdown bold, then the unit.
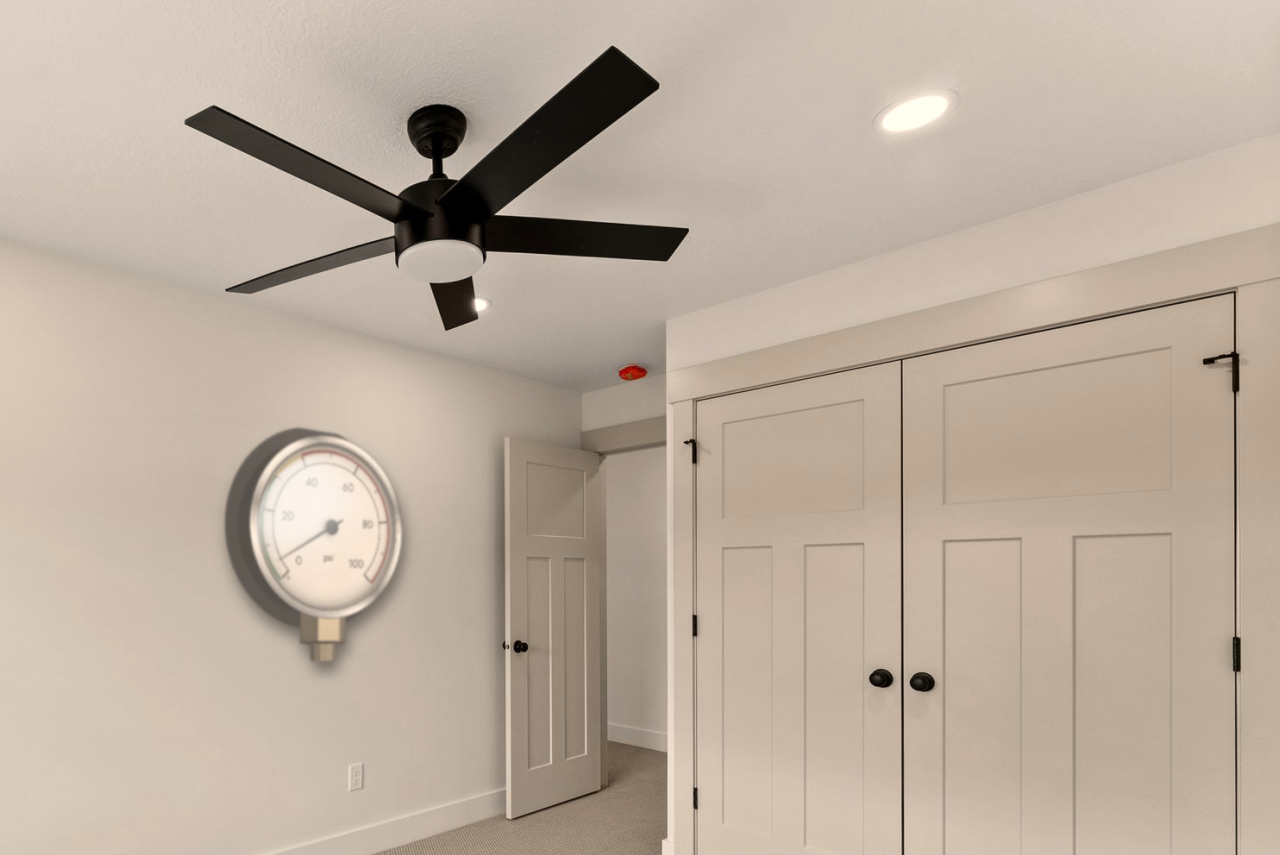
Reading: **5** psi
